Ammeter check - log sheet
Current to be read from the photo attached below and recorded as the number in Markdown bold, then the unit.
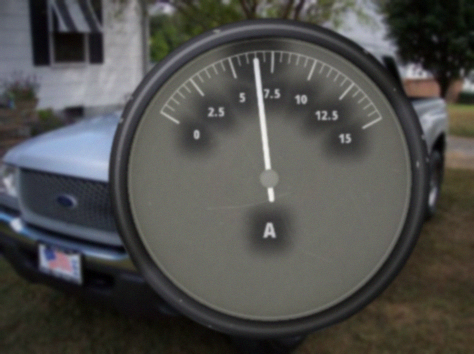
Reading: **6.5** A
